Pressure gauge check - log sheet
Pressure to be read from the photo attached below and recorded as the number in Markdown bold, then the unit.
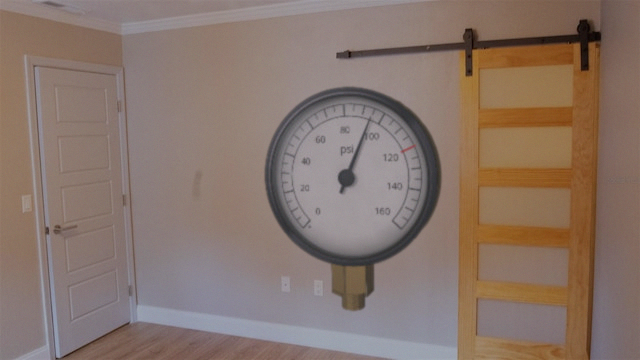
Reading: **95** psi
